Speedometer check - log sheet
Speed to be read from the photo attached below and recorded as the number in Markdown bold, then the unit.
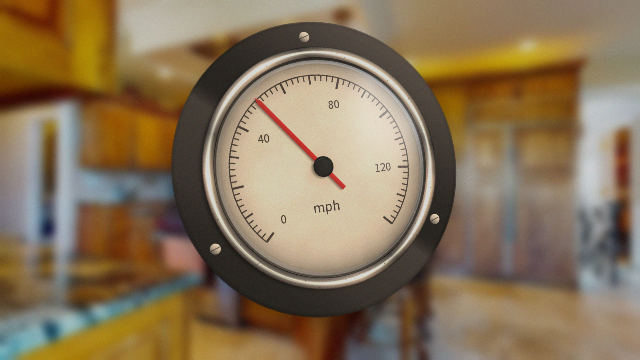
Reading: **50** mph
